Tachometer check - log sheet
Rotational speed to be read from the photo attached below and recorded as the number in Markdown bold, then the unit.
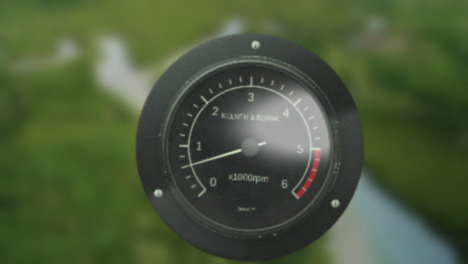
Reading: **600** rpm
